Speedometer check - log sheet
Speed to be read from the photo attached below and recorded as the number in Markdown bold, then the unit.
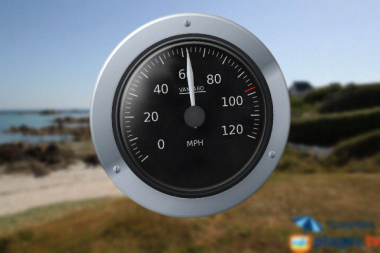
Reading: **62** mph
